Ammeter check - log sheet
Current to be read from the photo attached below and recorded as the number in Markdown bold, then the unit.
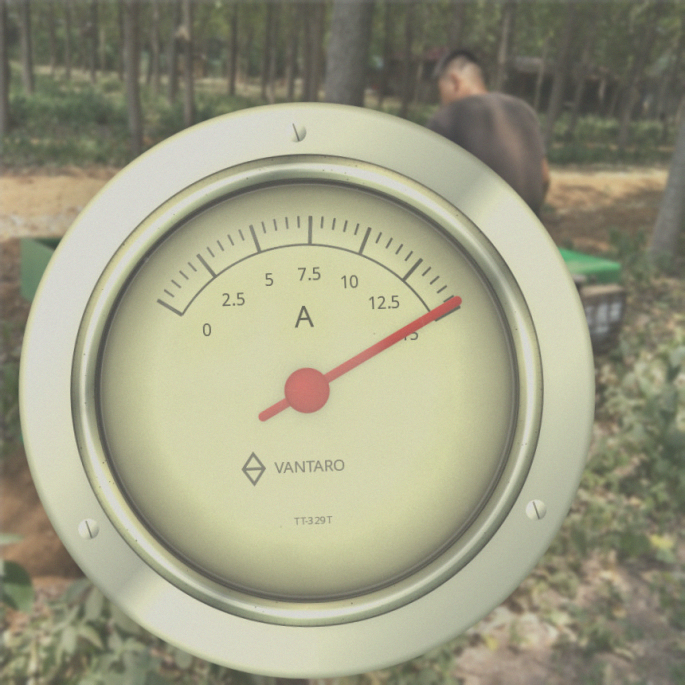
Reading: **14.75** A
